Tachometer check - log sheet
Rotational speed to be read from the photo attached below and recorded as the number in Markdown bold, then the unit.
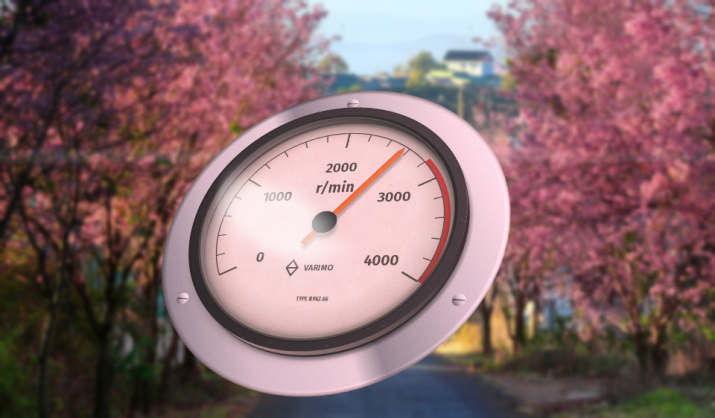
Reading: **2600** rpm
